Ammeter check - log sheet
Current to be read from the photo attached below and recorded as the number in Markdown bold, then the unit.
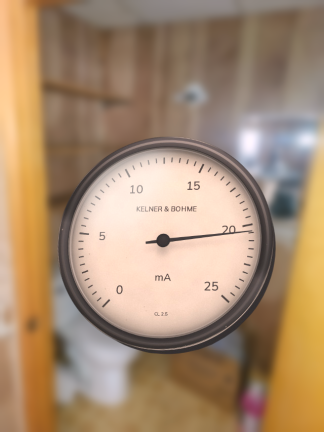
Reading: **20.5** mA
